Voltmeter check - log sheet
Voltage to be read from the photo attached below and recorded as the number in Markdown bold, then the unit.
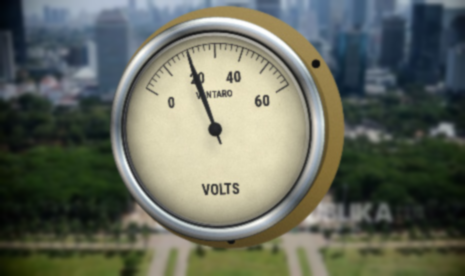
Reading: **20** V
